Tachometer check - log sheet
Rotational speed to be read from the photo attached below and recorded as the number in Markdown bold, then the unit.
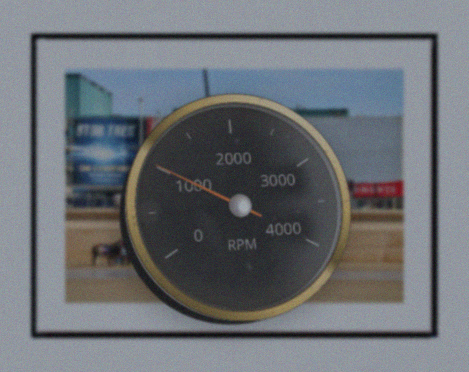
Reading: **1000** rpm
